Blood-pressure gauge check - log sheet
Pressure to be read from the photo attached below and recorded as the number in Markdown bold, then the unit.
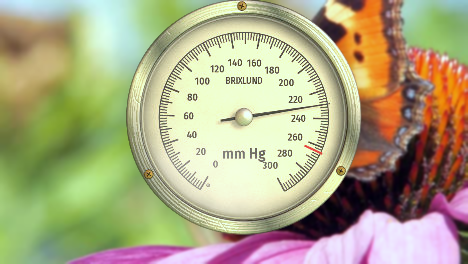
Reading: **230** mmHg
